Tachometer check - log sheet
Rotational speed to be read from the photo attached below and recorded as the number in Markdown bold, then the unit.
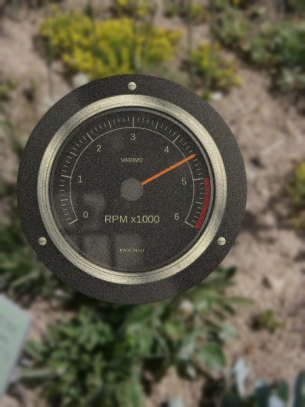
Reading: **4500** rpm
